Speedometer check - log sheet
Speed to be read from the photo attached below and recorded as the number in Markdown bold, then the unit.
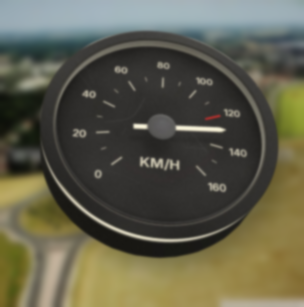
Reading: **130** km/h
